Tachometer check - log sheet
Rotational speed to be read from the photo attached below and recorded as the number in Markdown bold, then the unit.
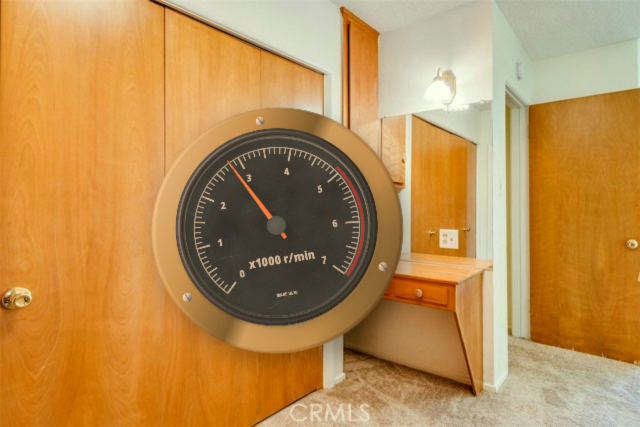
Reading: **2800** rpm
